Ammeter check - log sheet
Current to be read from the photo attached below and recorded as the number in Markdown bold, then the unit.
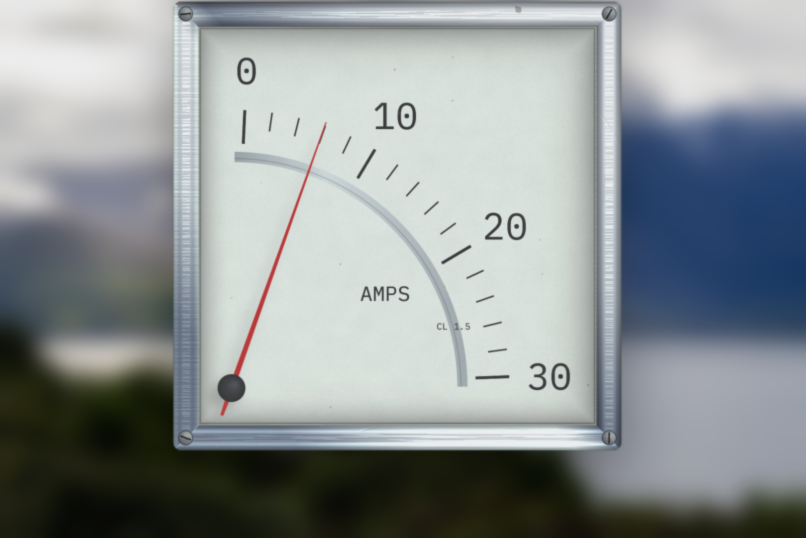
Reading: **6** A
